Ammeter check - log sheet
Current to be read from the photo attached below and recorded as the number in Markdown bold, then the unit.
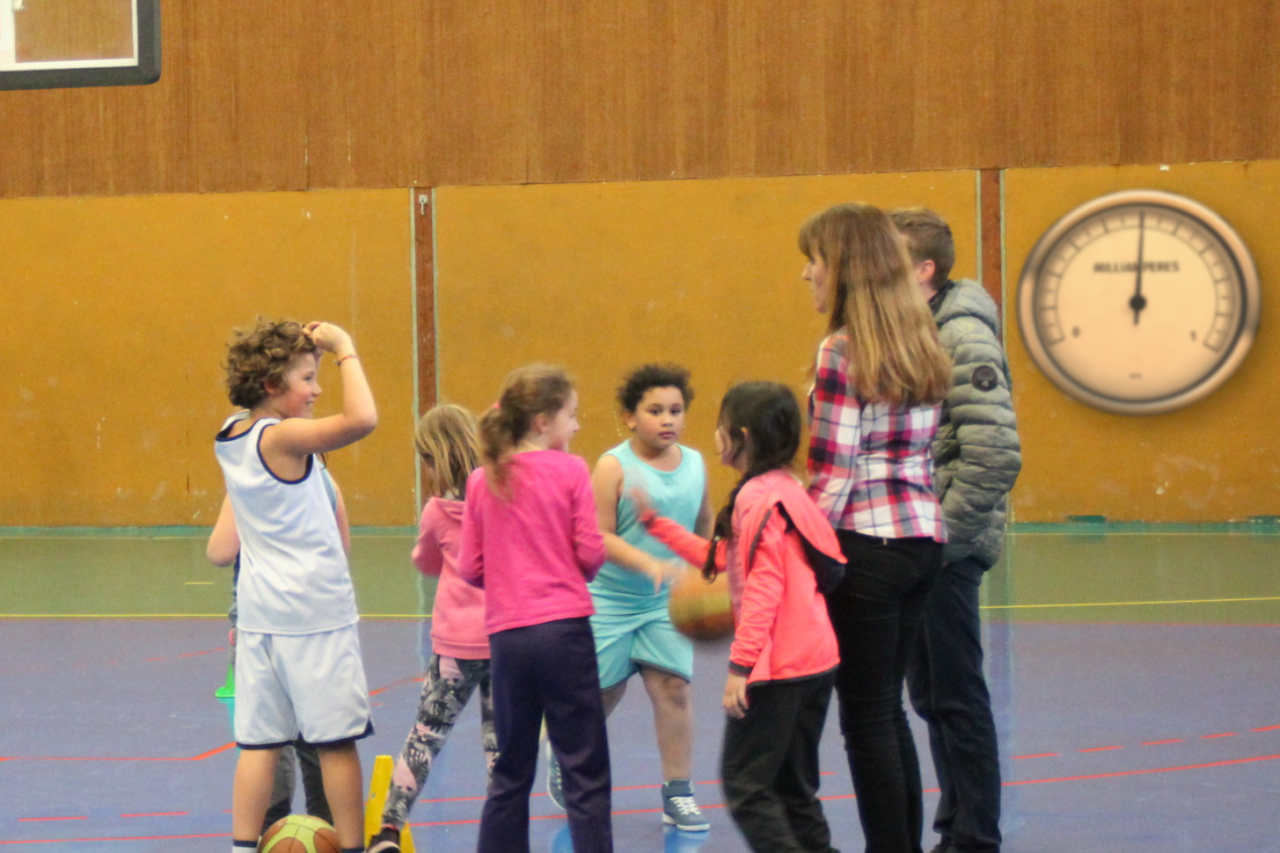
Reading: **0.5** mA
